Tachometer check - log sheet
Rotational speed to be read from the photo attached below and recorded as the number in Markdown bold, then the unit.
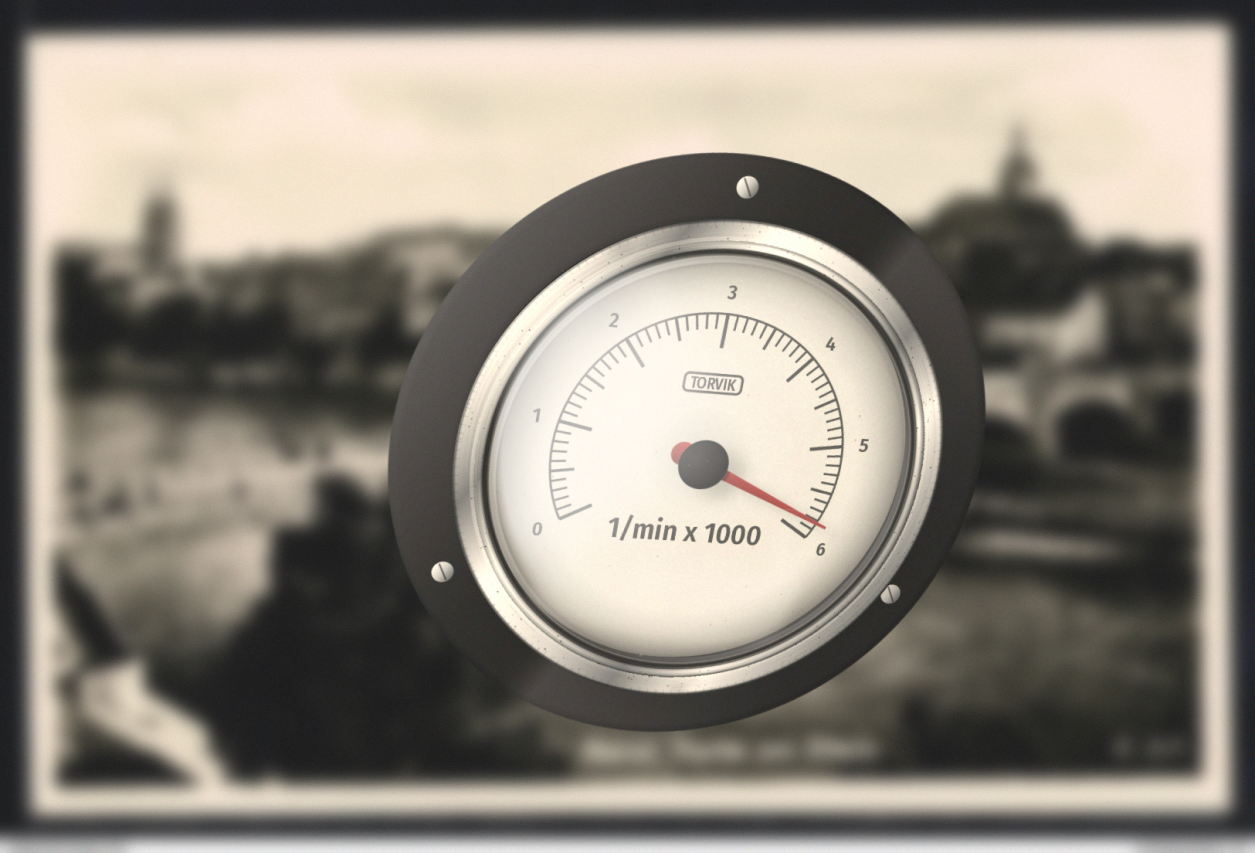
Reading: **5800** rpm
